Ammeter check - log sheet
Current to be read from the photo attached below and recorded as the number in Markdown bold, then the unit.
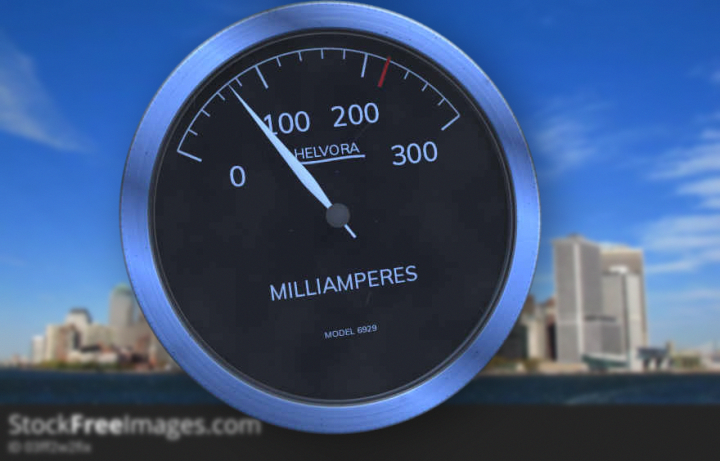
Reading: **70** mA
